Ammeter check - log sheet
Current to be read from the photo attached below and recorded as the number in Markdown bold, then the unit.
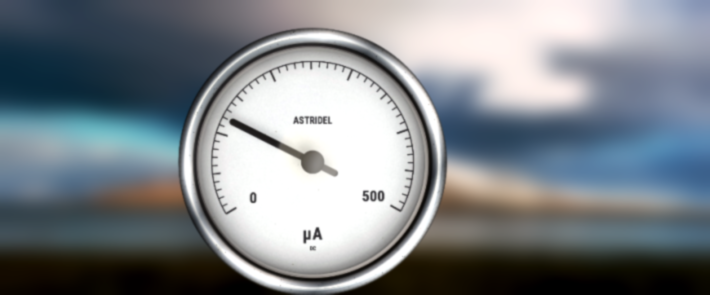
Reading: **120** µA
